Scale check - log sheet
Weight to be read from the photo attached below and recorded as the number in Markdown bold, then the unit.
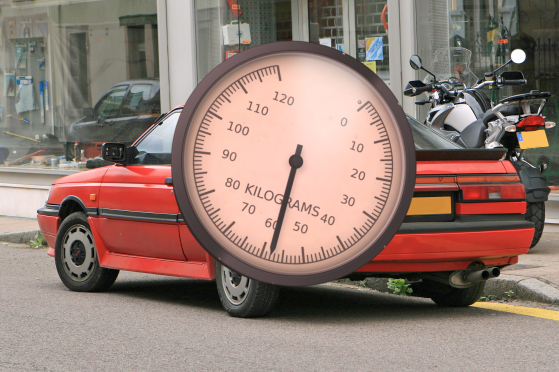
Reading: **58** kg
